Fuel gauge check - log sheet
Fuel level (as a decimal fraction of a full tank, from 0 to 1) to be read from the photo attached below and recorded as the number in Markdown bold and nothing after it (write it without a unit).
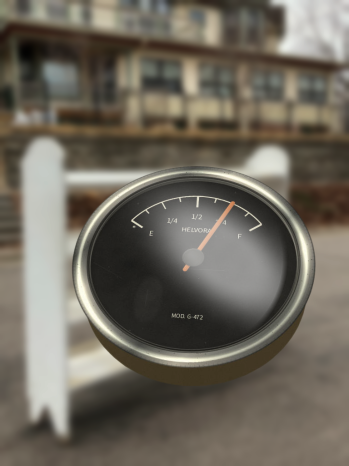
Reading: **0.75**
